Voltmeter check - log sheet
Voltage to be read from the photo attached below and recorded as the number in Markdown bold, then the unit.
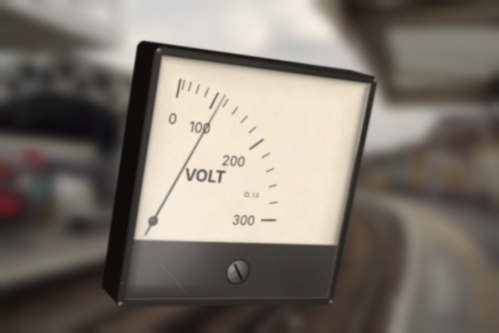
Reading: **110** V
